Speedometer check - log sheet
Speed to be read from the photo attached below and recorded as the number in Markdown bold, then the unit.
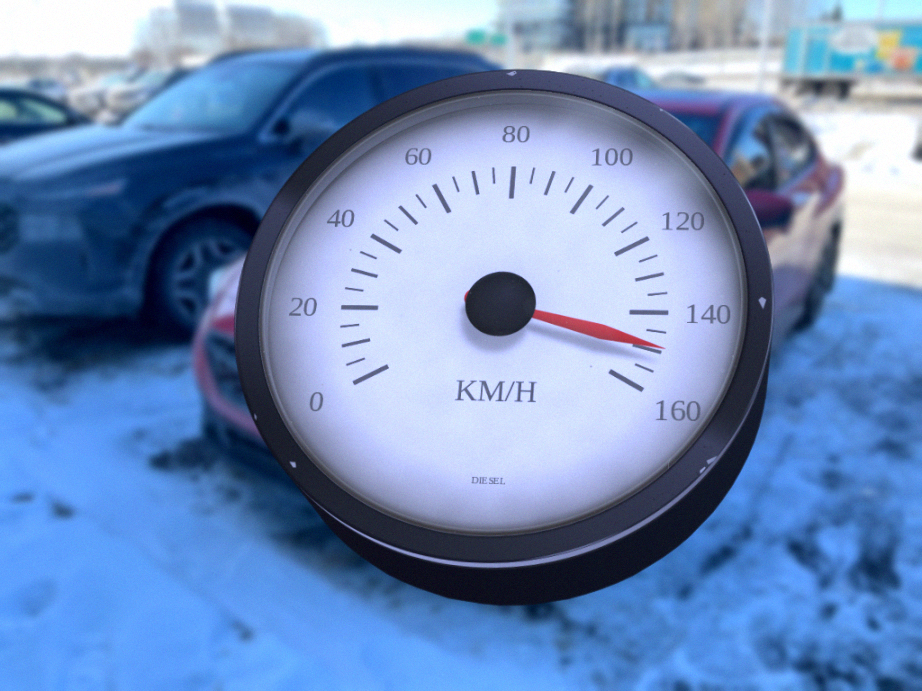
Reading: **150** km/h
